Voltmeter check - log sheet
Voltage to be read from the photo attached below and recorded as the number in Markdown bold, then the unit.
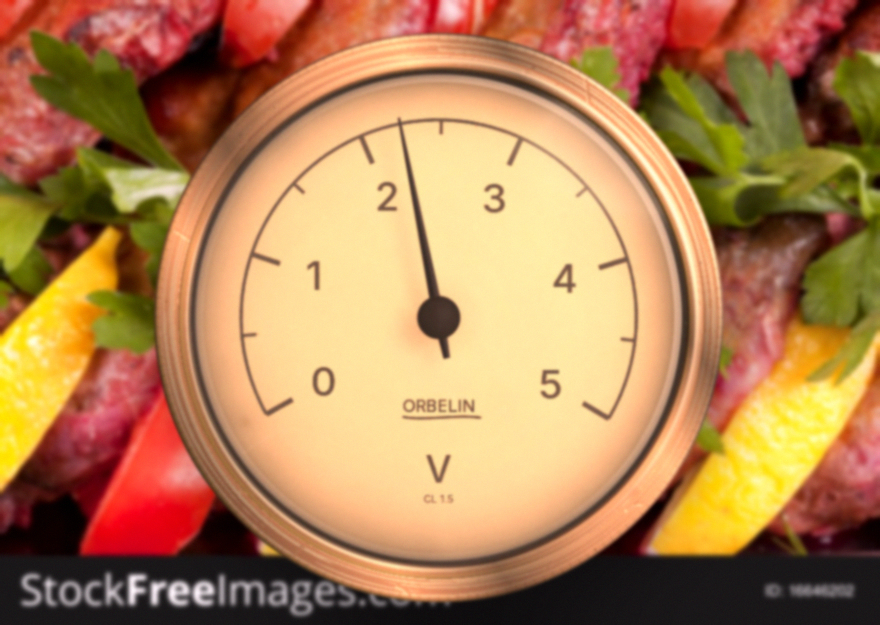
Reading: **2.25** V
